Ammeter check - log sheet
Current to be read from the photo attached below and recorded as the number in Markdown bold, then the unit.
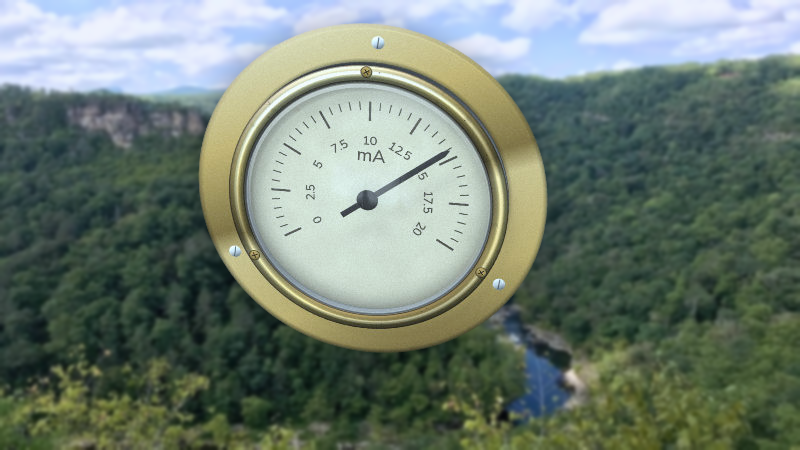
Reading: **14.5** mA
